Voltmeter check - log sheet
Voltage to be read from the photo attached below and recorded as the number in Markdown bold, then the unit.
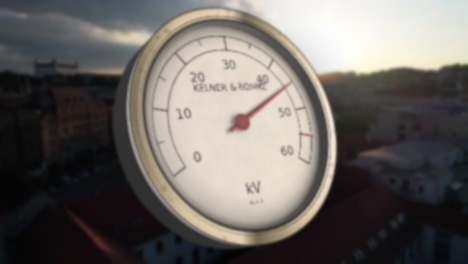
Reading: **45** kV
